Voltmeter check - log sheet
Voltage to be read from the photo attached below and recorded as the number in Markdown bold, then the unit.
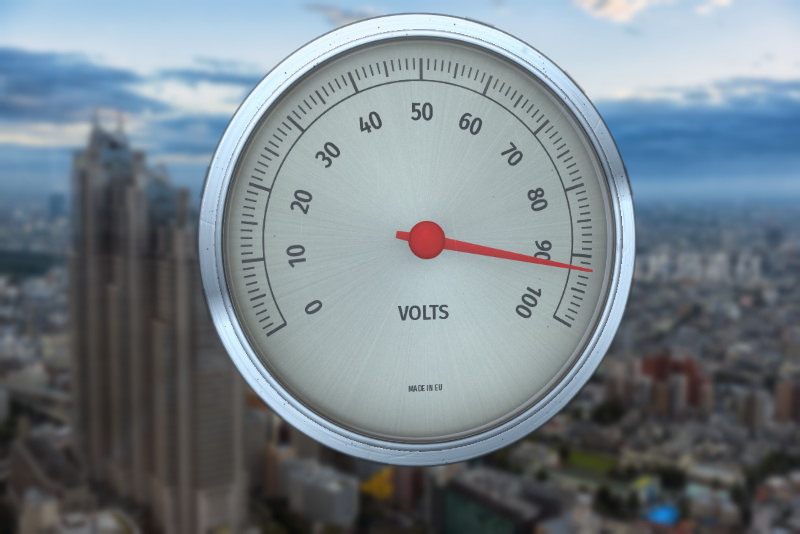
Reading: **92** V
